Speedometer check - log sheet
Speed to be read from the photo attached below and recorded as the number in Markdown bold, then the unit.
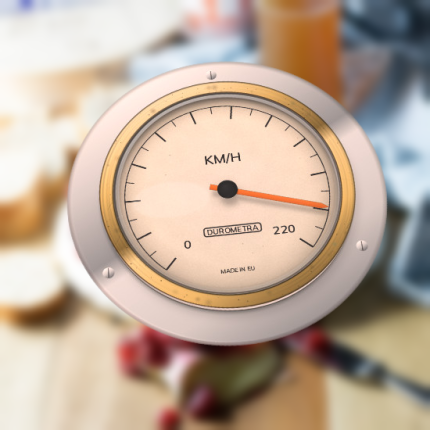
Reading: **200** km/h
